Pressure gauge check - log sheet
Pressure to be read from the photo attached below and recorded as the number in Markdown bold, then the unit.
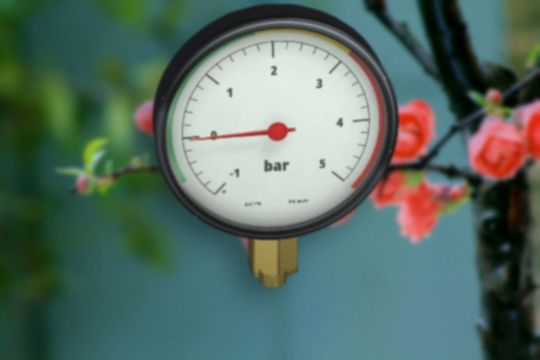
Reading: **0** bar
